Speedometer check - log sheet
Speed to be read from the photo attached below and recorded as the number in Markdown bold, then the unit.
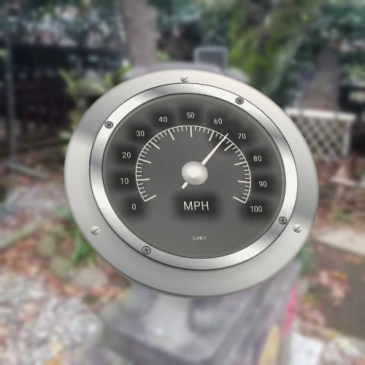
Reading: **66** mph
